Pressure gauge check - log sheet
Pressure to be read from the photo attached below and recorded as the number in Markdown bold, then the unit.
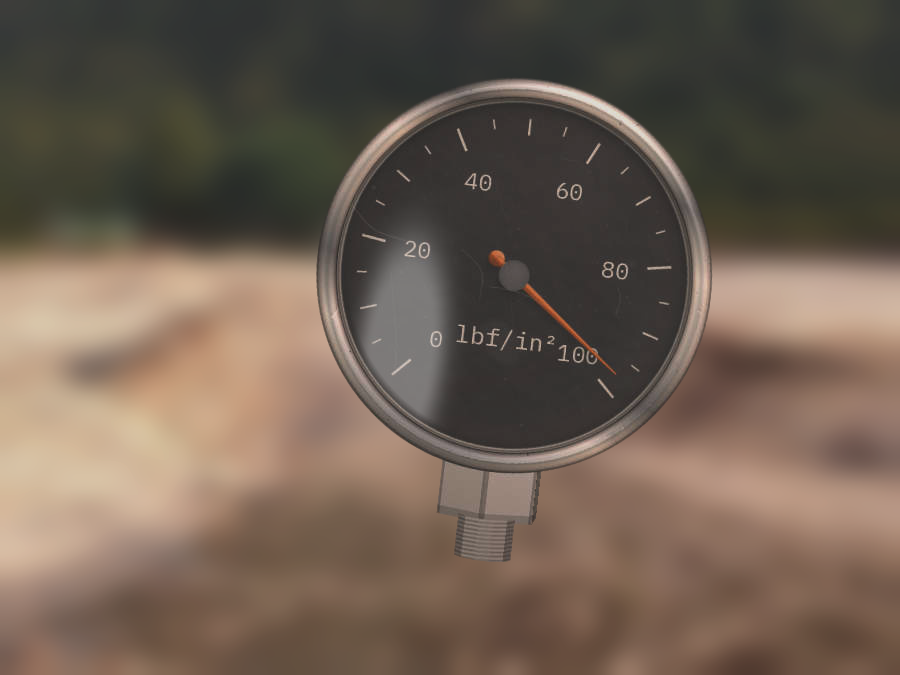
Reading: **97.5** psi
